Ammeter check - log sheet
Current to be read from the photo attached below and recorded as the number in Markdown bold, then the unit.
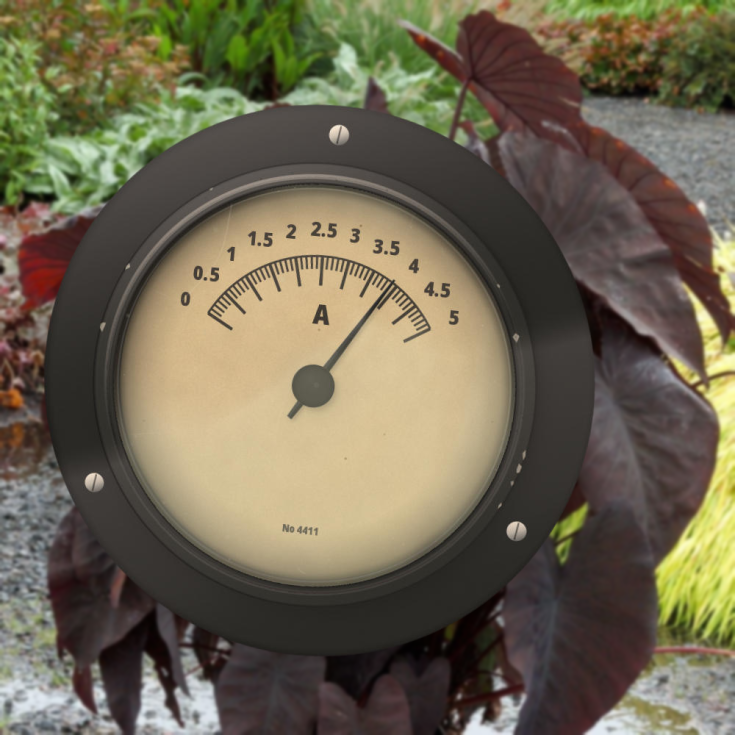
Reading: **3.9** A
